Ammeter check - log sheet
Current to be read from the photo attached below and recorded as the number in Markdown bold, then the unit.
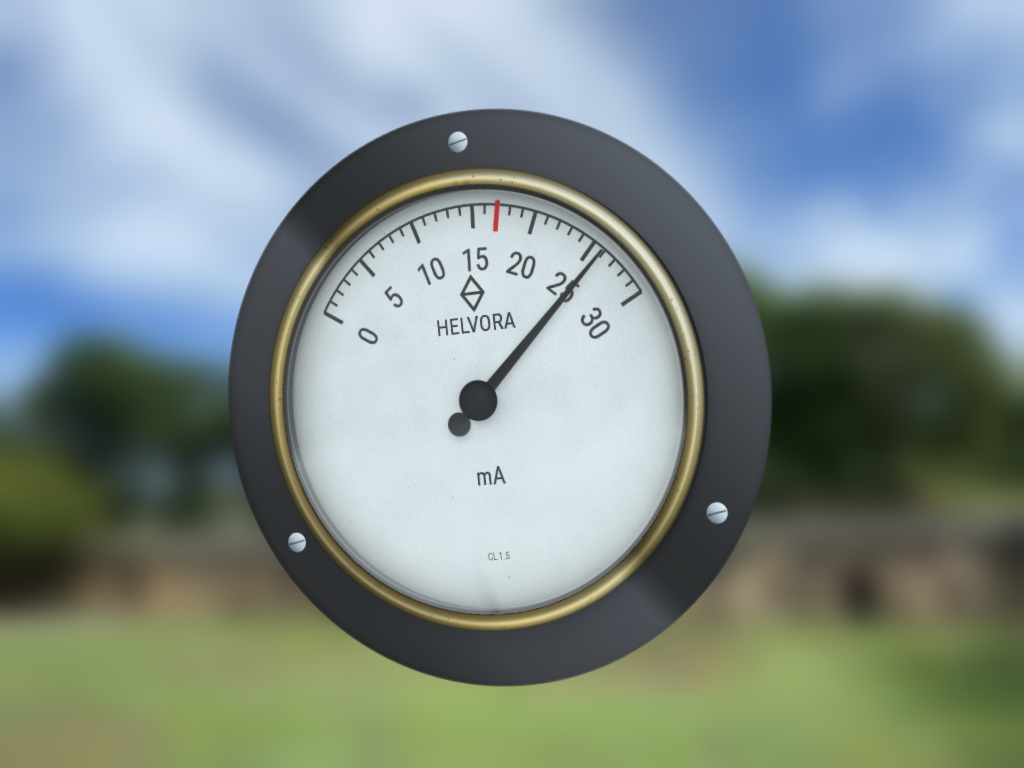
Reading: **26** mA
